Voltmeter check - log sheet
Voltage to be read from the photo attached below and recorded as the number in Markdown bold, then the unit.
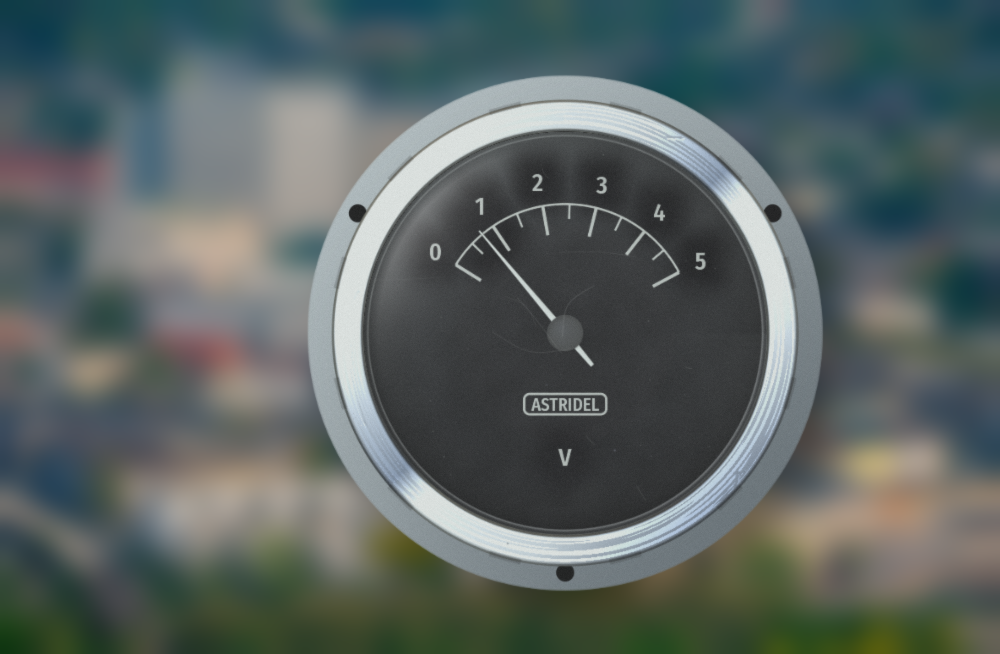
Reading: **0.75** V
